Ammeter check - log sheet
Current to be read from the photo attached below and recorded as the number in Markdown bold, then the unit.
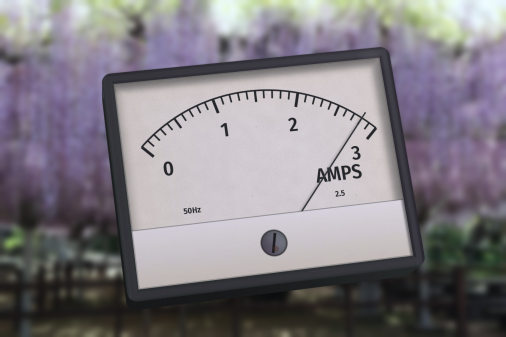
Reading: **2.8** A
